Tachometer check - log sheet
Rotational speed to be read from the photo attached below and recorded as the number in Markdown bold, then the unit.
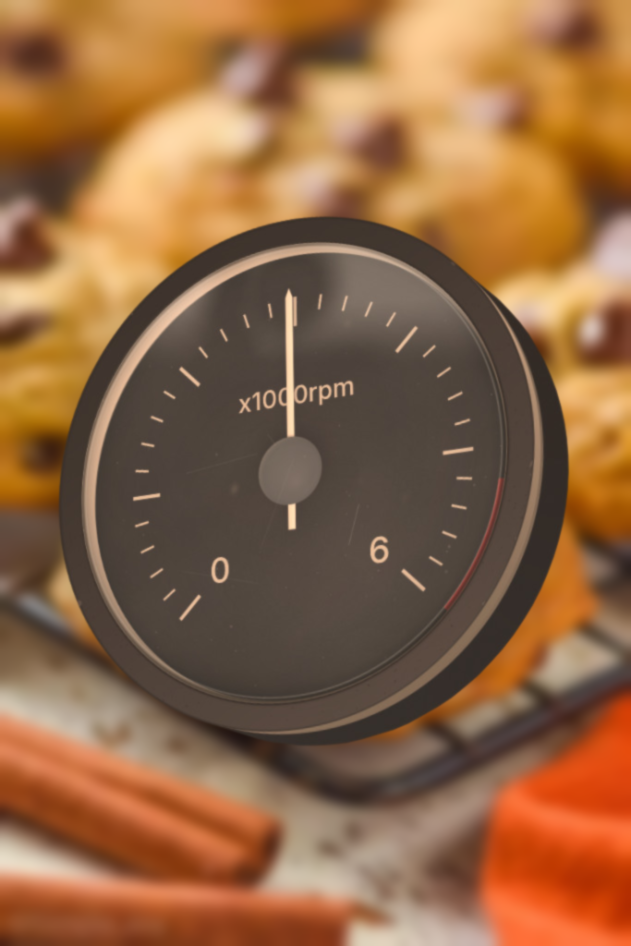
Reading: **3000** rpm
